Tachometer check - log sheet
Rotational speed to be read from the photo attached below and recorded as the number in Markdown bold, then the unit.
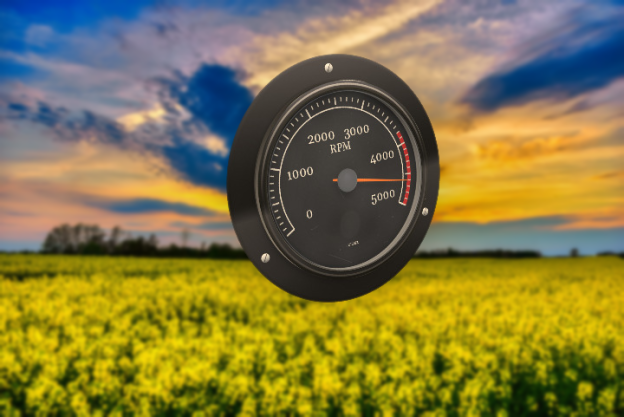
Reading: **4600** rpm
